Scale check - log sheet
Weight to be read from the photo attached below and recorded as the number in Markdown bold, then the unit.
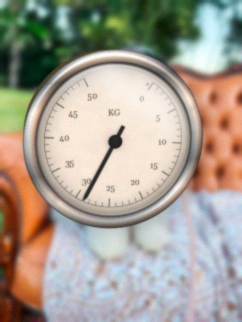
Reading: **29** kg
